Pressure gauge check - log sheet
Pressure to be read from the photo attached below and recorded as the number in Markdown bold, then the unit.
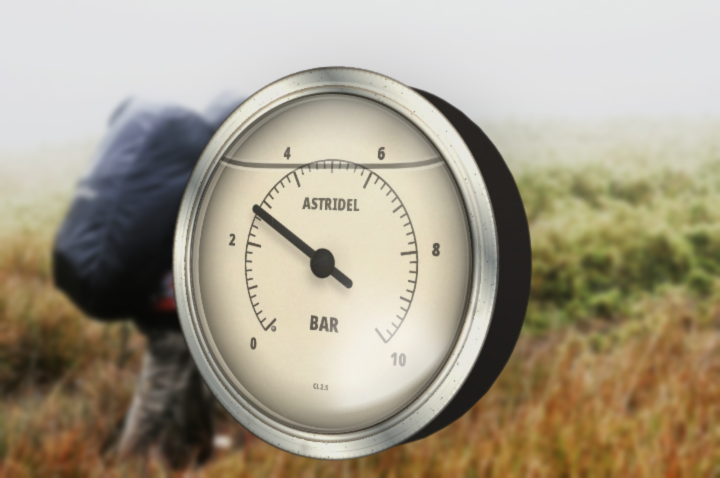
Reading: **2.8** bar
